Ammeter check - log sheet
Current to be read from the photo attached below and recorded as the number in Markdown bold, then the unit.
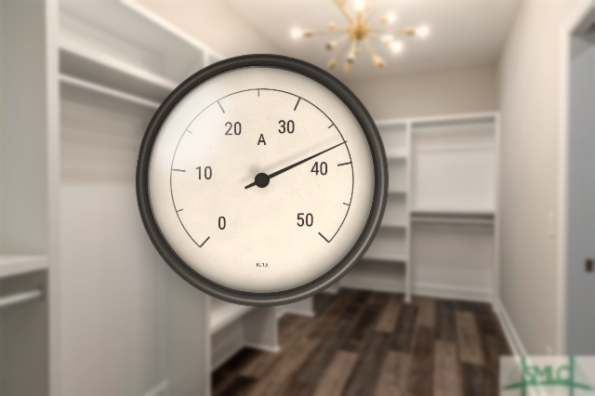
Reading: **37.5** A
